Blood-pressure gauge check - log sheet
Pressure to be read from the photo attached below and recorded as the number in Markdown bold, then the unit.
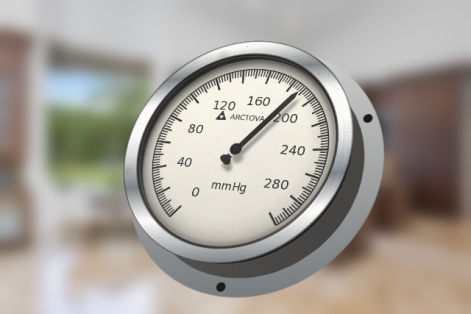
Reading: **190** mmHg
